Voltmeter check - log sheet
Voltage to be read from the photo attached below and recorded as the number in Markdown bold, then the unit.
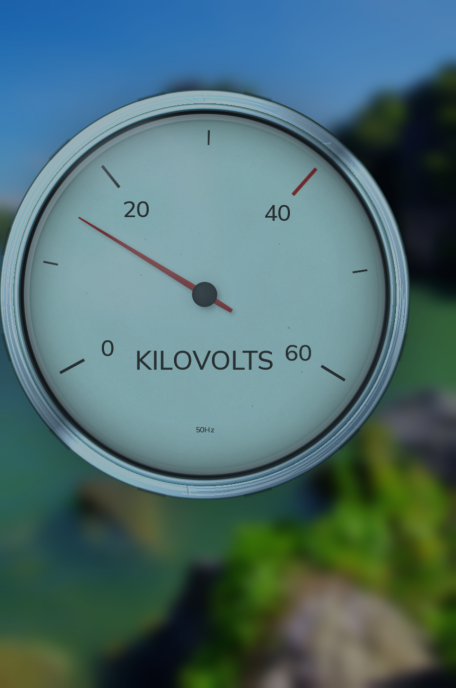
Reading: **15** kV
